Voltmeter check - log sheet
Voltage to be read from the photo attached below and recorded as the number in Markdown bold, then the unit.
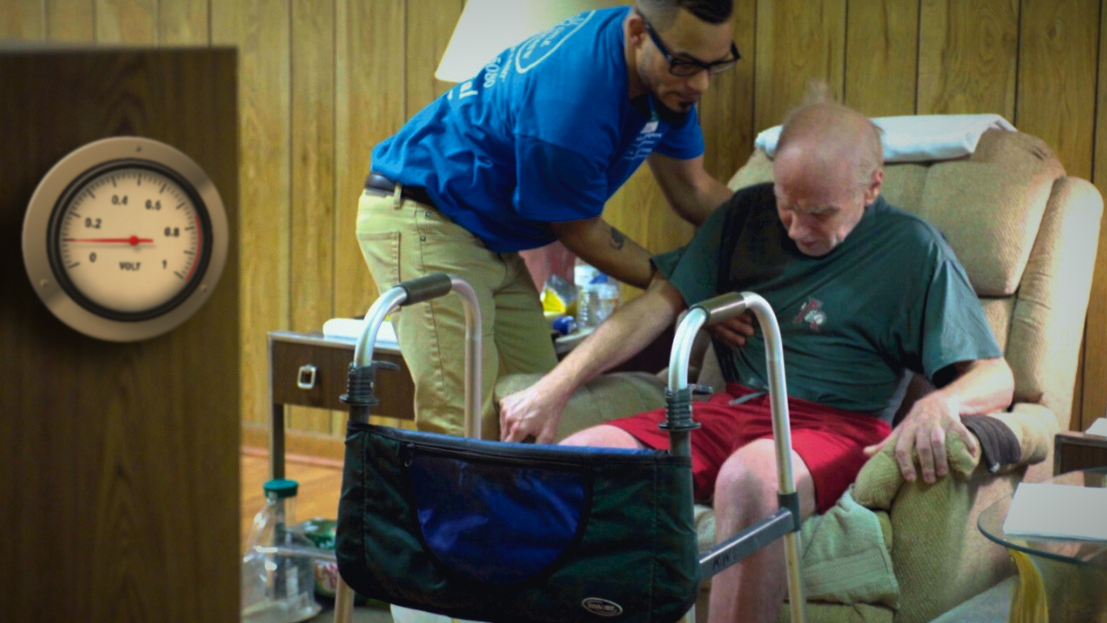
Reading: **0.1** V
